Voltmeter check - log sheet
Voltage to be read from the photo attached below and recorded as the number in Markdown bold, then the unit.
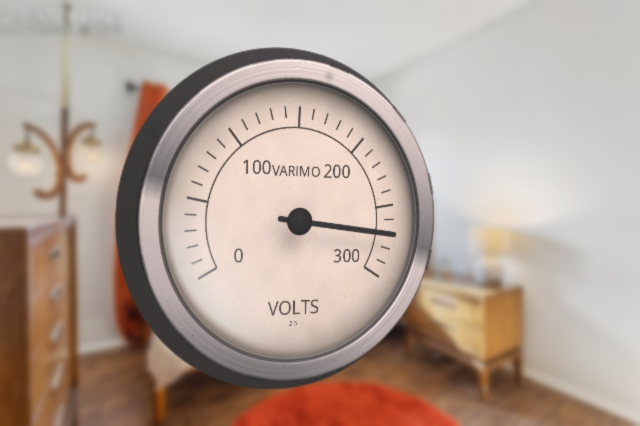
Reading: **270** V
